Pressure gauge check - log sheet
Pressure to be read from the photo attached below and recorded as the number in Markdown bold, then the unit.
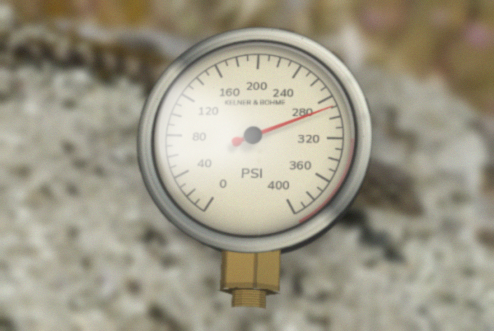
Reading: **290** psi
